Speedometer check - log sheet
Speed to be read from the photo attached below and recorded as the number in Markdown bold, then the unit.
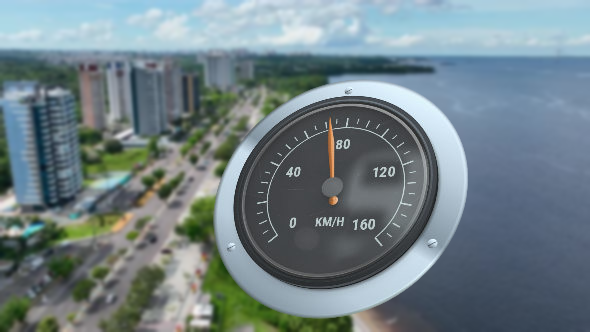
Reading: **72.5** km/h
